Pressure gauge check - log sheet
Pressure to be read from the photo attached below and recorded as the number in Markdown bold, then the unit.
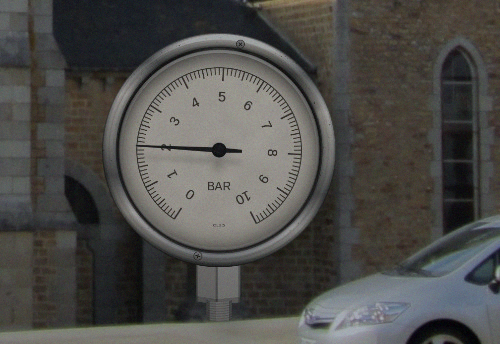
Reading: **2** bar
